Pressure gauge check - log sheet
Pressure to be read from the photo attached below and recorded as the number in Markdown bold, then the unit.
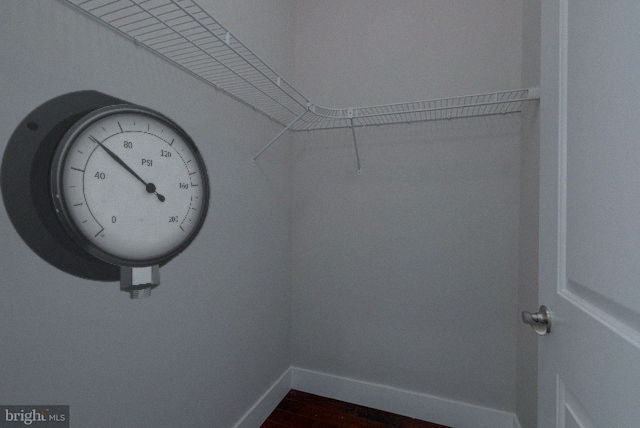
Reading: **60** psi
